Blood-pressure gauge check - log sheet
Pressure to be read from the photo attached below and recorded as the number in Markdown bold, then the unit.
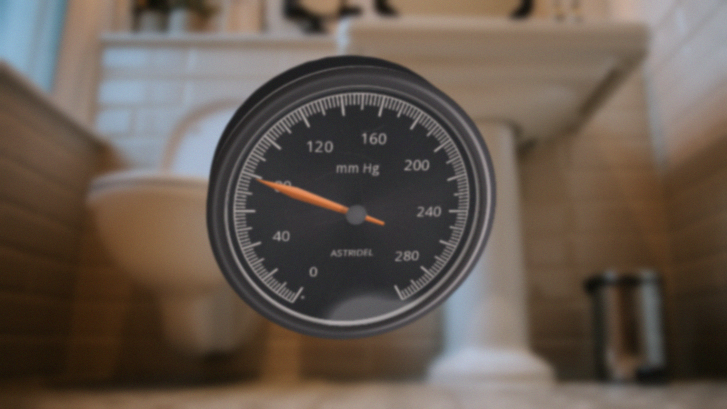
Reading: **80** mmHg
